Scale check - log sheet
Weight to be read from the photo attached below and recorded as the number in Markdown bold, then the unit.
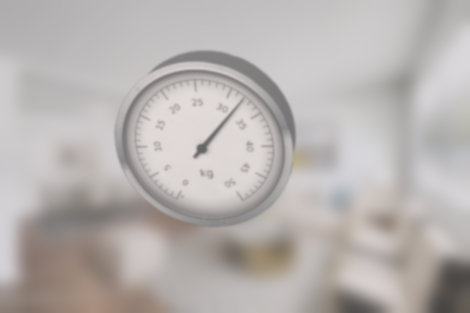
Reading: **32** kg
